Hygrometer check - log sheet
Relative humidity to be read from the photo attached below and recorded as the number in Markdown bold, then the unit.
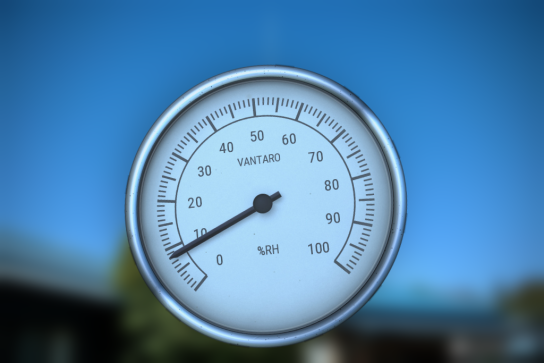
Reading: **8** %
